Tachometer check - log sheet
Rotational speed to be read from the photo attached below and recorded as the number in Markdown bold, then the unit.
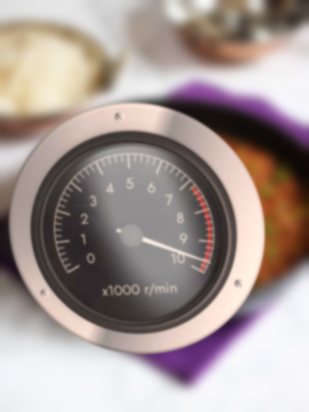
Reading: **9600** rpm
